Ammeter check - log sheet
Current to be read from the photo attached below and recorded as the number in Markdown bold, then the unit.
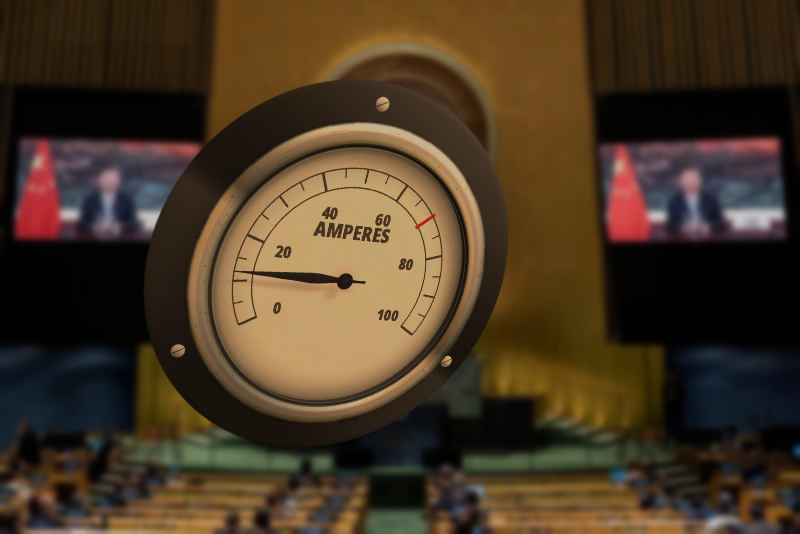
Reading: **12.5** A
